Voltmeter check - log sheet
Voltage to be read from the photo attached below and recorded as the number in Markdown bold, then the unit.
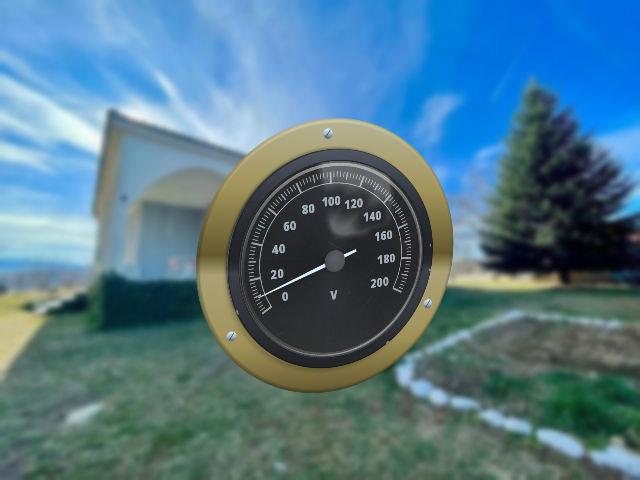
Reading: **10** V
